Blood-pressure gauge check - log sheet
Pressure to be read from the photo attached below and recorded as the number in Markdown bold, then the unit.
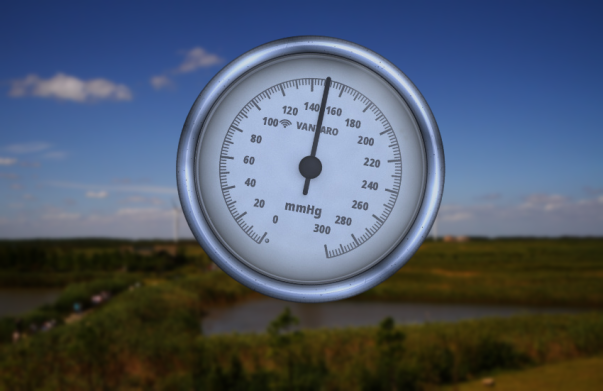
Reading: **150** mmHg
